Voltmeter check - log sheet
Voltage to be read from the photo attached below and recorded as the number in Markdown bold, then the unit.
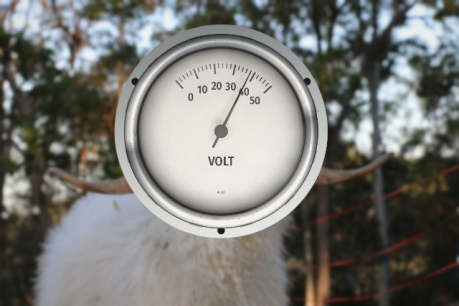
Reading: **38** V
